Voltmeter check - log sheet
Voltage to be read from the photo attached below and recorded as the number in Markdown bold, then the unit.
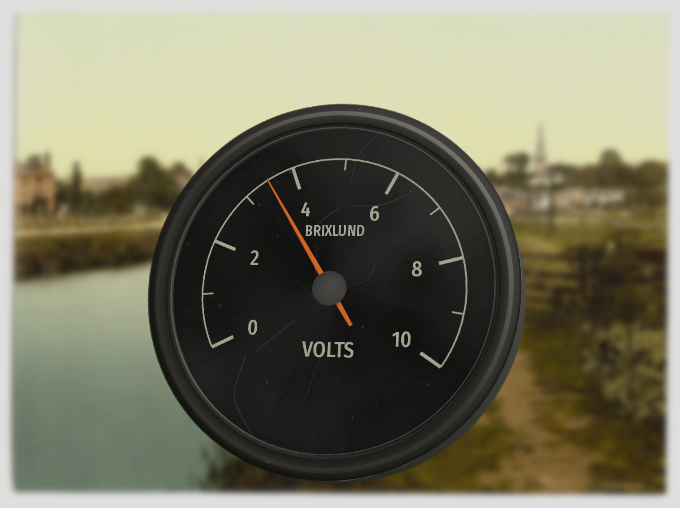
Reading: **3.5** V
